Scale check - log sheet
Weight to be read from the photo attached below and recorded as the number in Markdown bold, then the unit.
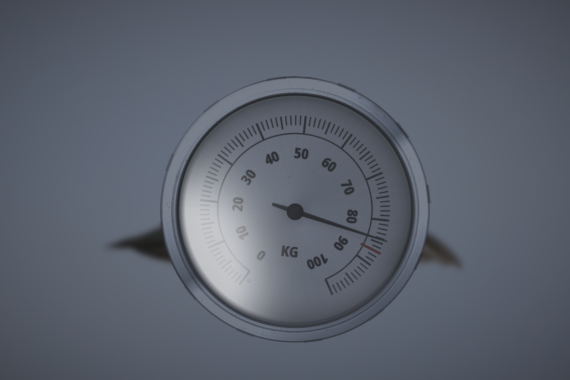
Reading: **84** kg
